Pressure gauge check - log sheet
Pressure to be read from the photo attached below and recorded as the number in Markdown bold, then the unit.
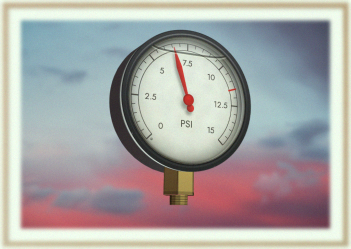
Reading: **6.5** psi
